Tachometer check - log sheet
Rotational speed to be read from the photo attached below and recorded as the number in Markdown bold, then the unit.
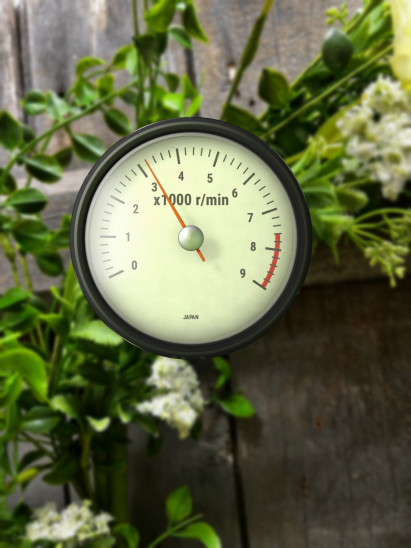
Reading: **3200** rpm
